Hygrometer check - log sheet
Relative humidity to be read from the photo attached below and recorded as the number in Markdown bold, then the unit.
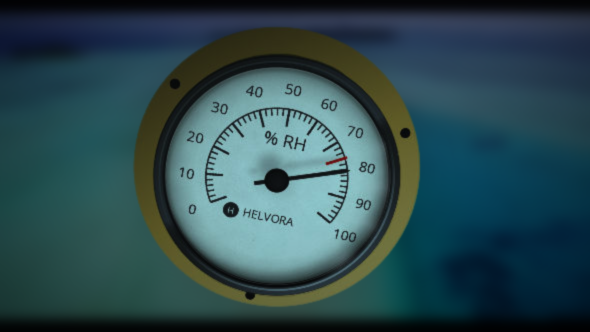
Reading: **80** %
